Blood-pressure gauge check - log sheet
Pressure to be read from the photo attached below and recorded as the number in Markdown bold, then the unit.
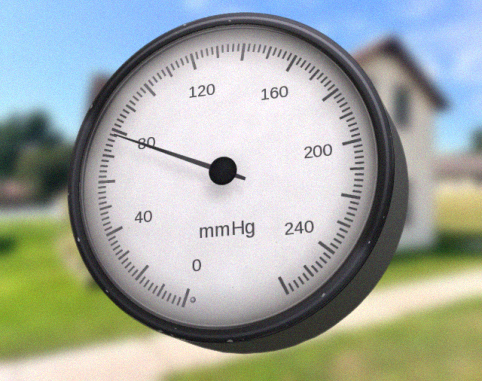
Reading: **78** mmHg
